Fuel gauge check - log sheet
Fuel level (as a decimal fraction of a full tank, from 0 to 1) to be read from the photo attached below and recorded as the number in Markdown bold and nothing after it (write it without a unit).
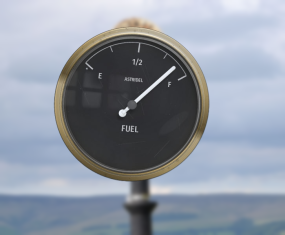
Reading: **0.875**
